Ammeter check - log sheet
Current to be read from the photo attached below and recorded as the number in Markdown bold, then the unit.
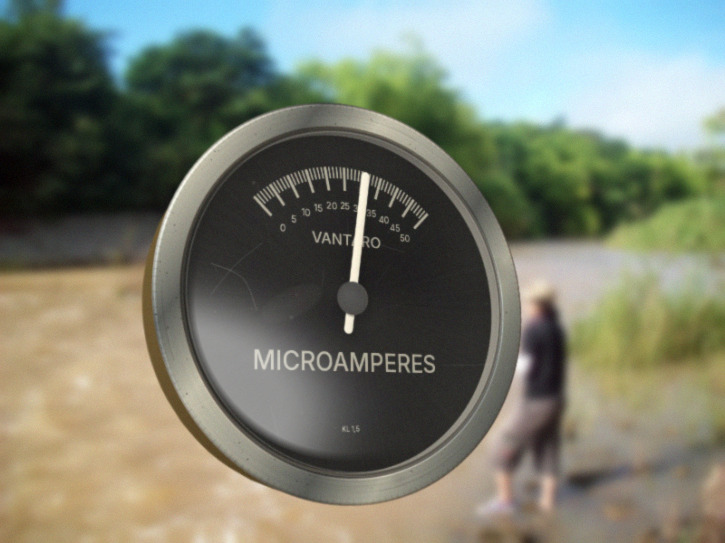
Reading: **30** µA
